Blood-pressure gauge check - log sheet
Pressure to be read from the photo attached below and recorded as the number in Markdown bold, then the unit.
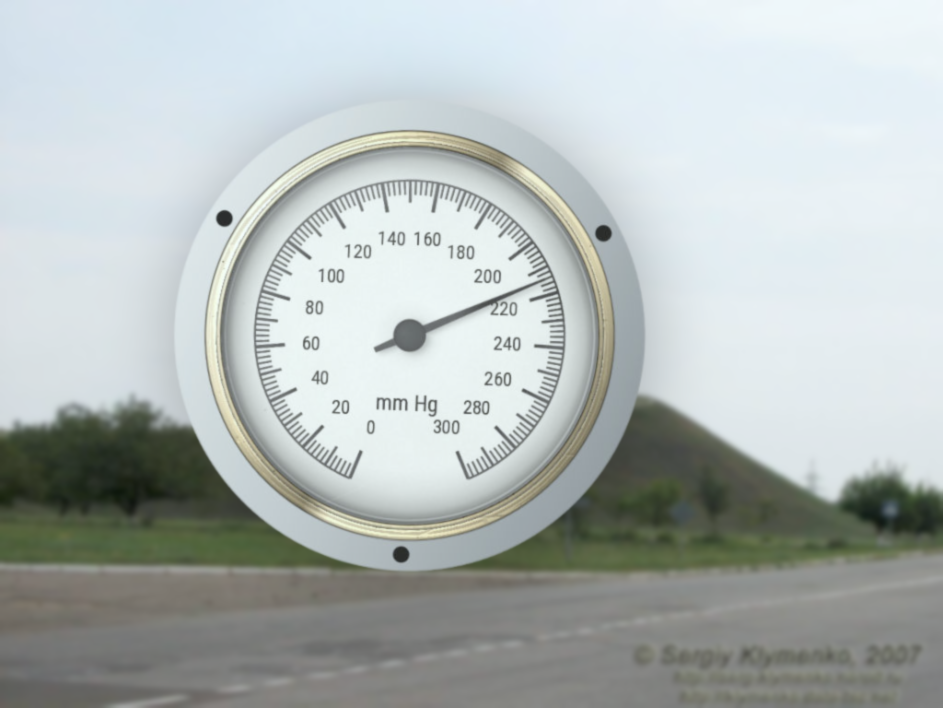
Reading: **214** mmHg
